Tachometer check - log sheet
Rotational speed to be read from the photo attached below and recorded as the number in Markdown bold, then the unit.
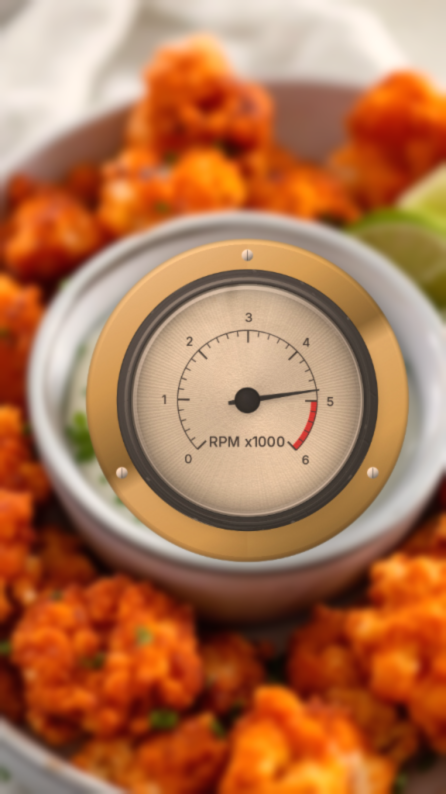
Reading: **4800** rpm
